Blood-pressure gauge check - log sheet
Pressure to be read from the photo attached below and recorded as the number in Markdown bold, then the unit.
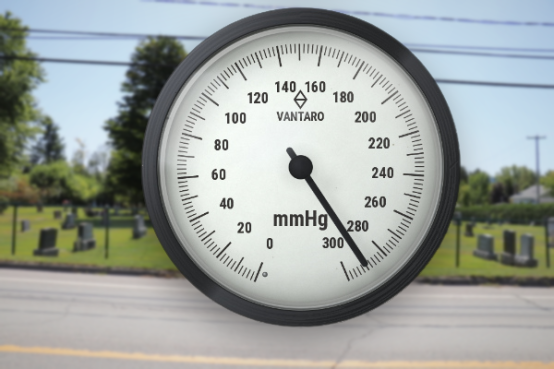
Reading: **290** mmHg
